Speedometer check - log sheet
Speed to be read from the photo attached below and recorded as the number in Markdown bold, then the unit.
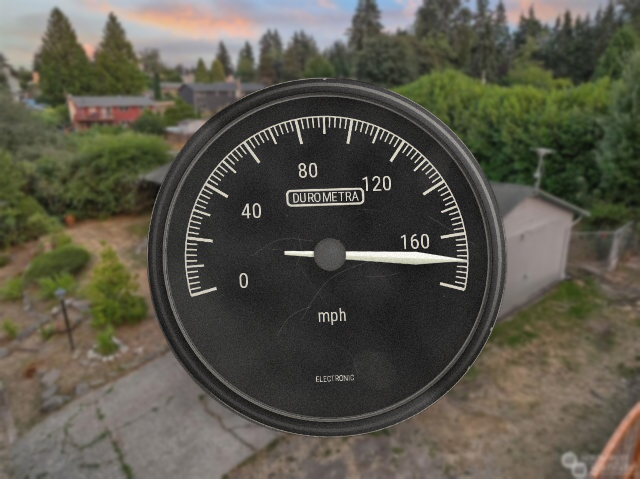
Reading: **170** mph
